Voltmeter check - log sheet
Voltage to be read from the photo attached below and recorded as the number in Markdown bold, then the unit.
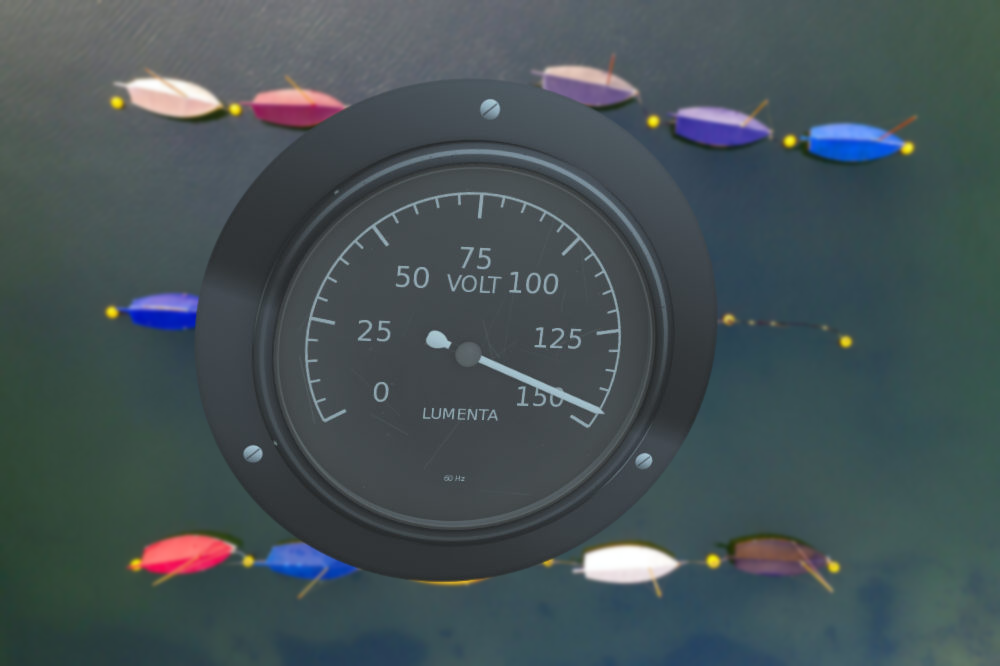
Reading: **145** V
